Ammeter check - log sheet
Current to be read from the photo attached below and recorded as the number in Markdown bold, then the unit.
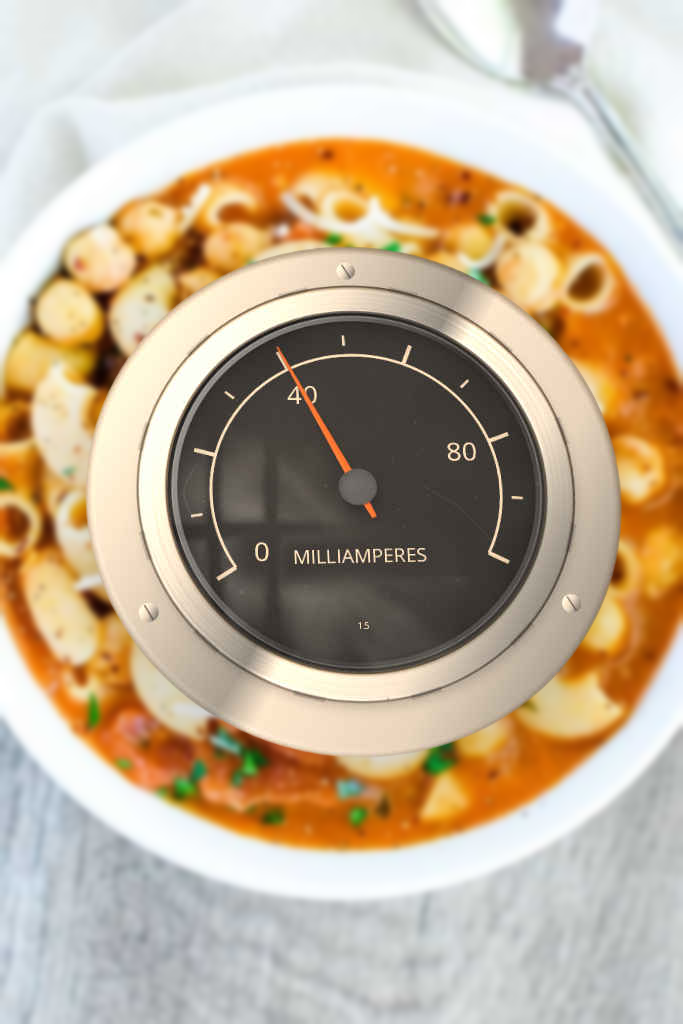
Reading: **40** mA
